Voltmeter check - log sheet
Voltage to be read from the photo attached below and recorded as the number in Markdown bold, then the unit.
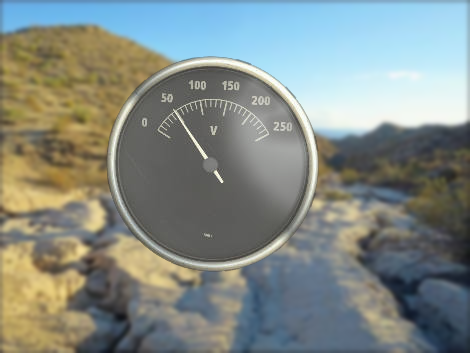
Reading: **50** V
